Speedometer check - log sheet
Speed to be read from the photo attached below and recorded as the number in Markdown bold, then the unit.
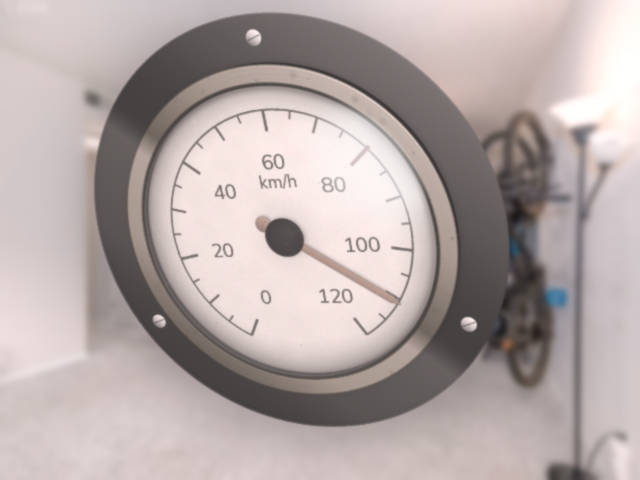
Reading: **110** km/h
